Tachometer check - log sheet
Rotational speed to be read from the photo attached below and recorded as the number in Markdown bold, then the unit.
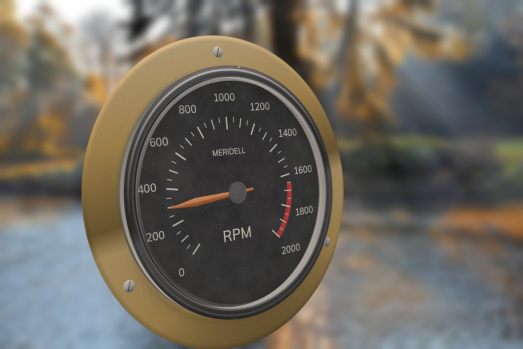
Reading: **300** rpm
